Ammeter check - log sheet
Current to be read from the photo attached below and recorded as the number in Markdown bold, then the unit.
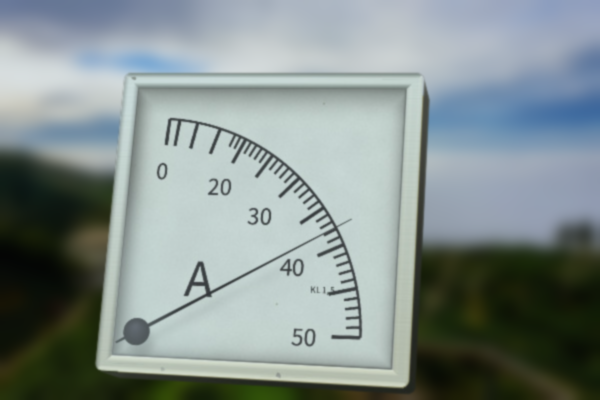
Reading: **38** A
